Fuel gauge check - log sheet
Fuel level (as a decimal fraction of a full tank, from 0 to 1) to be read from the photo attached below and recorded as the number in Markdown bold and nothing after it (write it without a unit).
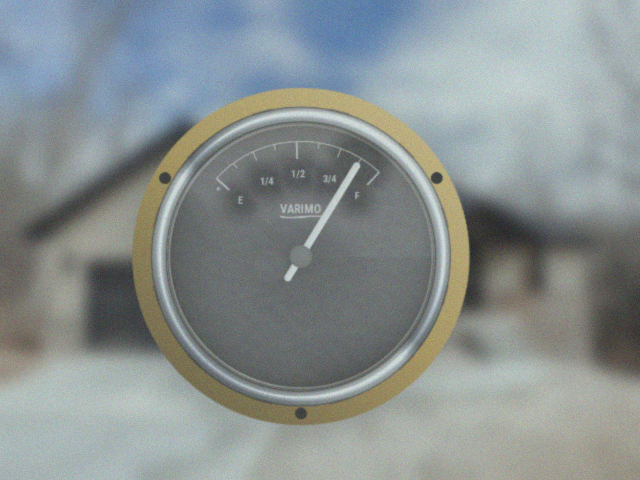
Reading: **0.875**
